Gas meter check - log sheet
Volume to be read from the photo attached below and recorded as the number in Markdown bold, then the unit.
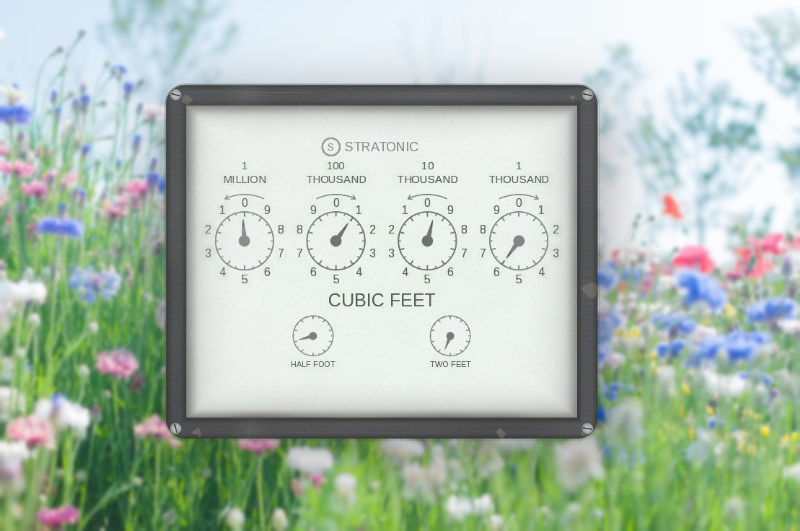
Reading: **9600** ft³
